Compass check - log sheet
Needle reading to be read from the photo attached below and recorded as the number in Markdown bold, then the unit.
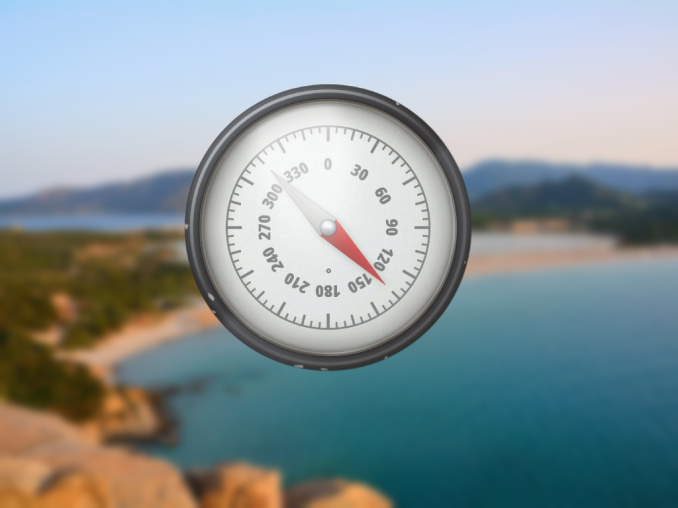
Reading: **135** °
